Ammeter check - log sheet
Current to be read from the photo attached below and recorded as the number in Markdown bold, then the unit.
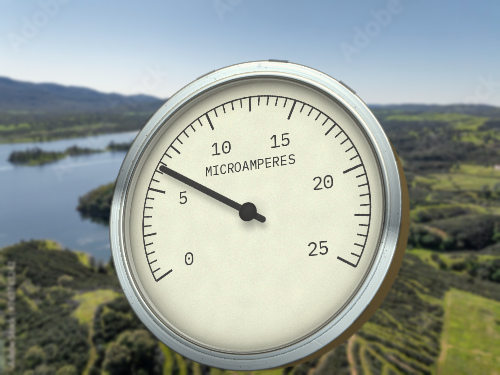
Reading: **6.25** µA
